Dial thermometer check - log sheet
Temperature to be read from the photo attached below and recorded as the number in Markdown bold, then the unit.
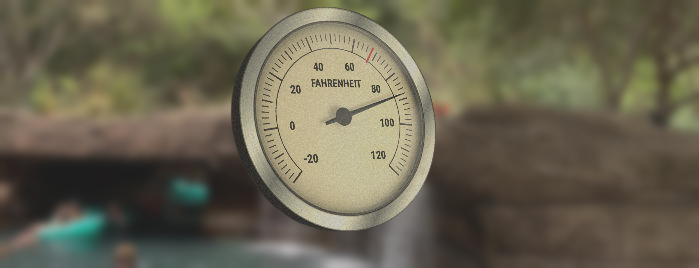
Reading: **88** °F
